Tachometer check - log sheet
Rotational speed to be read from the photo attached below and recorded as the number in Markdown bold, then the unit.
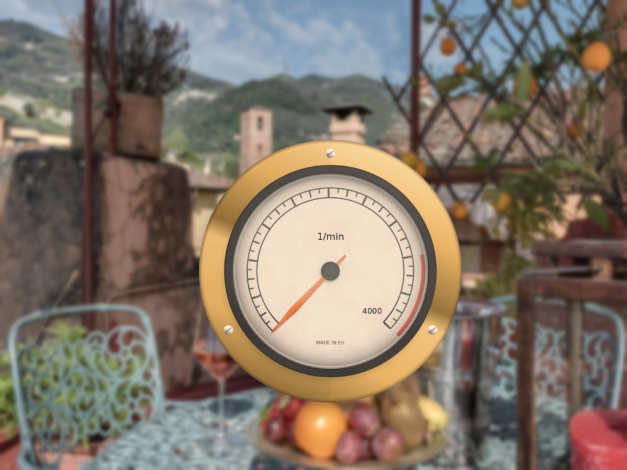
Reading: **0** rpm
